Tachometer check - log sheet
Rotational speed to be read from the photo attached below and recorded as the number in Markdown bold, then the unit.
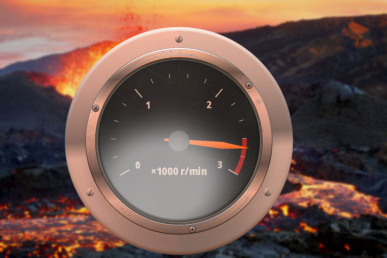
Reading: **2700** rpm
